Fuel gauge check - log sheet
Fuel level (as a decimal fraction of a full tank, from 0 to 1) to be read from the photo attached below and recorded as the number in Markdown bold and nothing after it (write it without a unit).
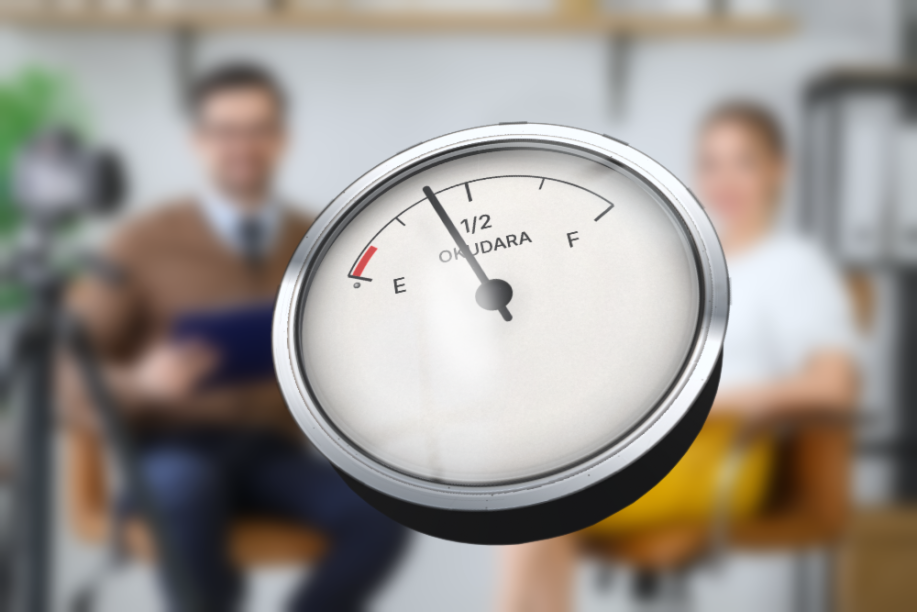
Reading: **0.375**
